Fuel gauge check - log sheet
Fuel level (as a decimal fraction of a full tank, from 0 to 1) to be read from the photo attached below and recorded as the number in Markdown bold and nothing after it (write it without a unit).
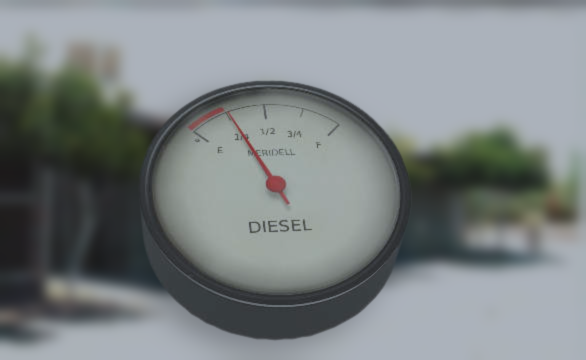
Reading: **0.25**
